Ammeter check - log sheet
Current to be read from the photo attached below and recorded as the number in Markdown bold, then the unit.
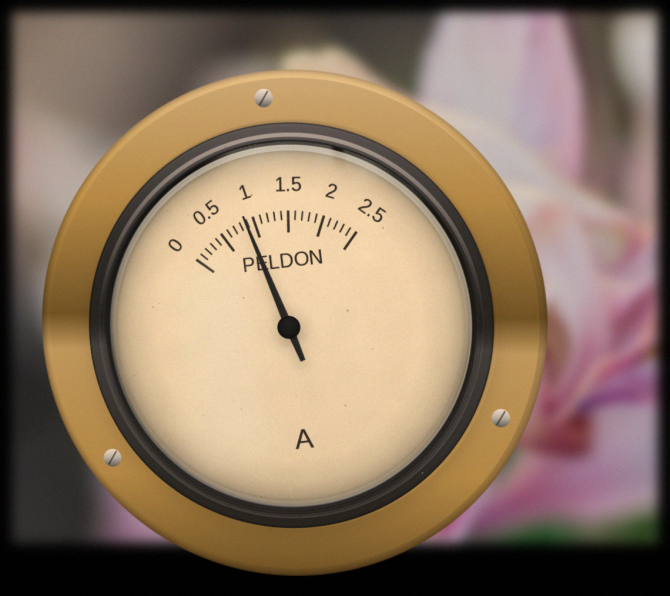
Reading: **0.9** A
